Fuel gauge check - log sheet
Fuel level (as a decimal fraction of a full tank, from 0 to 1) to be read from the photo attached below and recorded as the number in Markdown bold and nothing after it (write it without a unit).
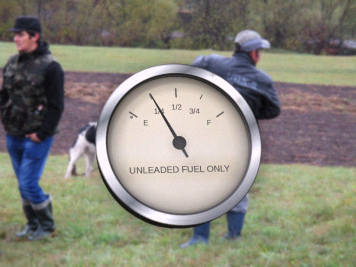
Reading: **0.25**
